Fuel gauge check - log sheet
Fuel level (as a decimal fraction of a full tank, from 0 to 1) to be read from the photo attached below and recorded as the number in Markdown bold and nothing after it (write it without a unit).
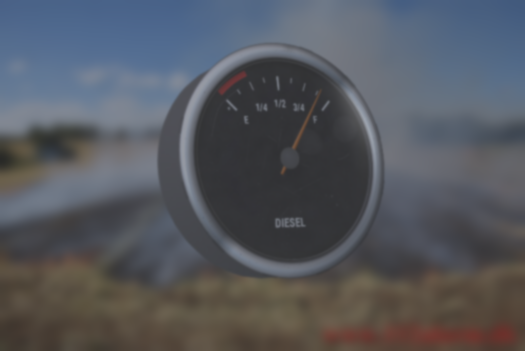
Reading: **0.875**
